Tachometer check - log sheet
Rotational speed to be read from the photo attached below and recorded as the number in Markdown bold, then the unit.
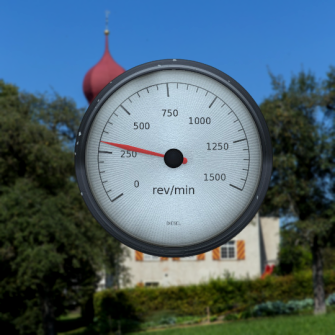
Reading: **300** rpm
